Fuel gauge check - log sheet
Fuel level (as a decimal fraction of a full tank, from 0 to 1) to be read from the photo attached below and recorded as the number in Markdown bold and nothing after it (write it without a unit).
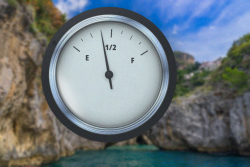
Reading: **0.375**
